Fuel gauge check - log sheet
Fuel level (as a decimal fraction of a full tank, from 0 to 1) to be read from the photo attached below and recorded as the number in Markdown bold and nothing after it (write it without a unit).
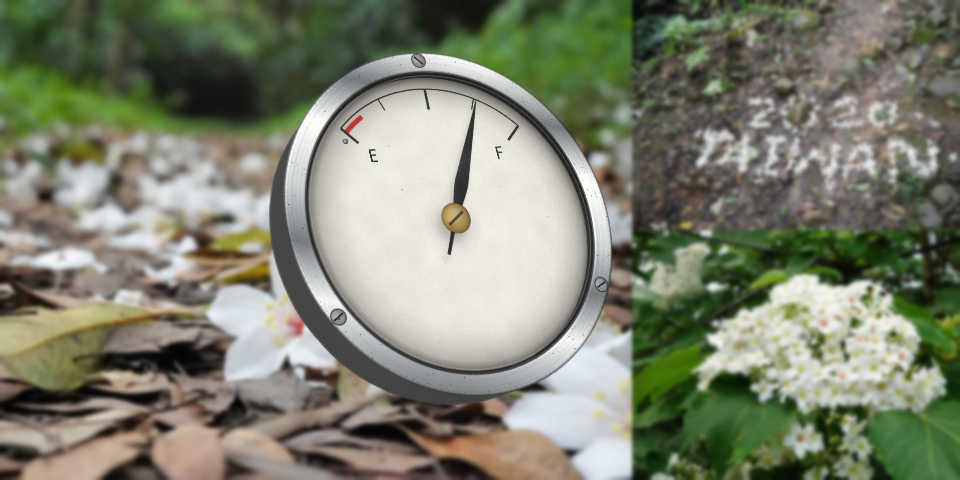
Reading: **0.75**
